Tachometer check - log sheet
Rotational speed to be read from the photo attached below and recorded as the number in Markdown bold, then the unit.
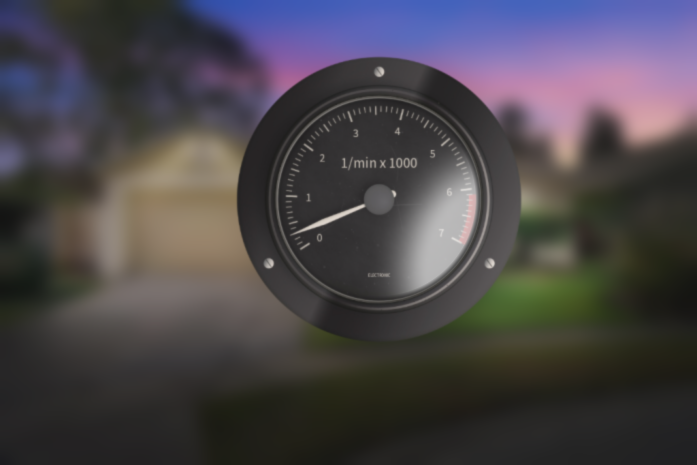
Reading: **300** rpm
